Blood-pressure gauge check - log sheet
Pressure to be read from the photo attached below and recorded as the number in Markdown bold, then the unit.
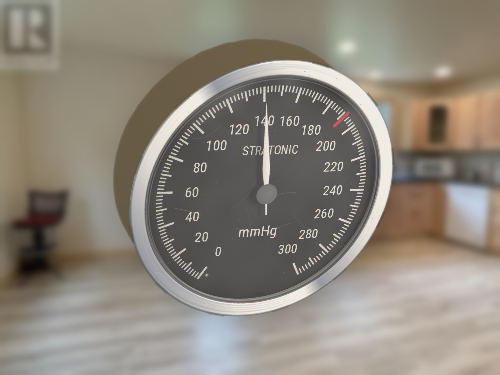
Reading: **140** mmHg
